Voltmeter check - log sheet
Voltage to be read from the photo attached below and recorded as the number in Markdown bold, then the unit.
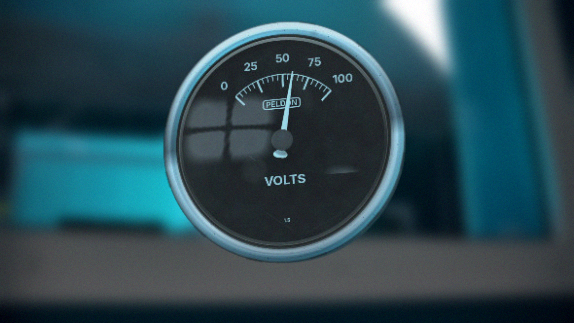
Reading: **60** V
